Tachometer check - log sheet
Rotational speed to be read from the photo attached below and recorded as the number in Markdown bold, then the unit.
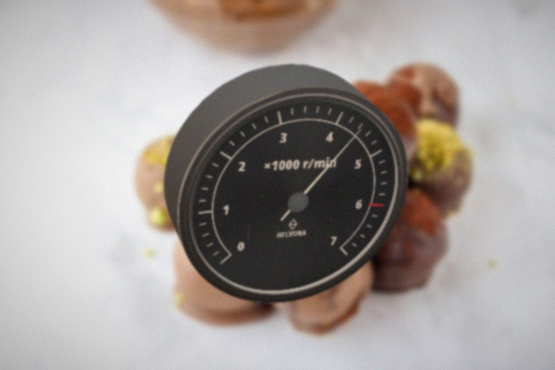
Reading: **4400** rpm
